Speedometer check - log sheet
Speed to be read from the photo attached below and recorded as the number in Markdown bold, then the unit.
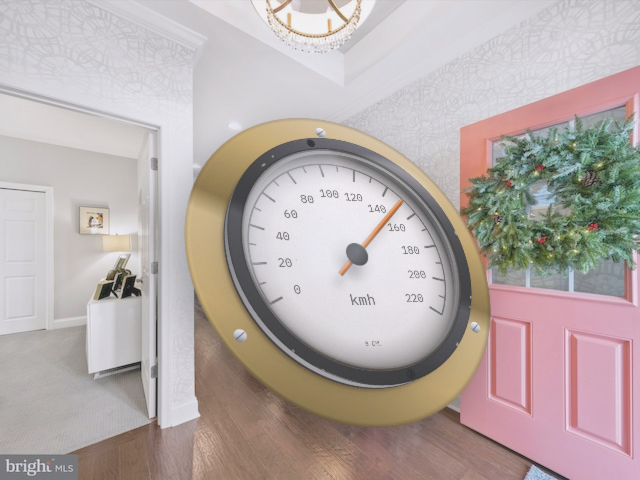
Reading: **150** km/h
